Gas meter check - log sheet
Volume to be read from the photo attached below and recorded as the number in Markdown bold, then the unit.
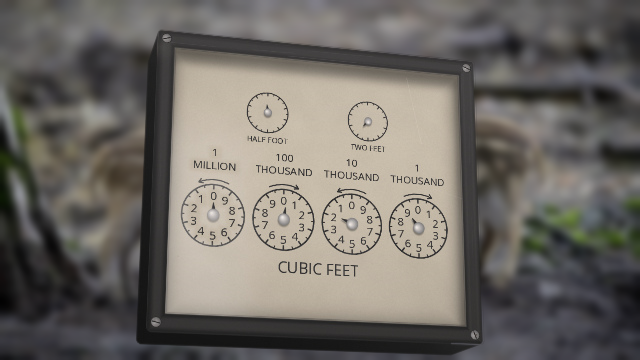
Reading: **1900** ft³
